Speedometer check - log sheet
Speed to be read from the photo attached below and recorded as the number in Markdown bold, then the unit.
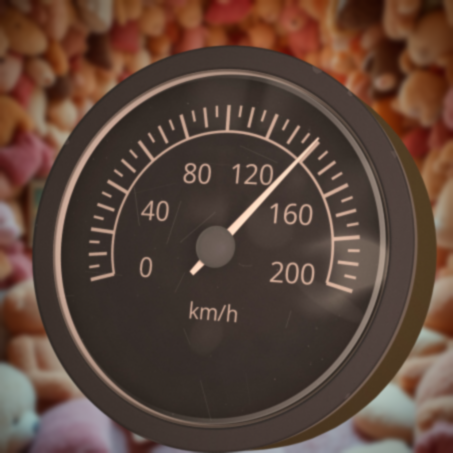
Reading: **140** km/h
